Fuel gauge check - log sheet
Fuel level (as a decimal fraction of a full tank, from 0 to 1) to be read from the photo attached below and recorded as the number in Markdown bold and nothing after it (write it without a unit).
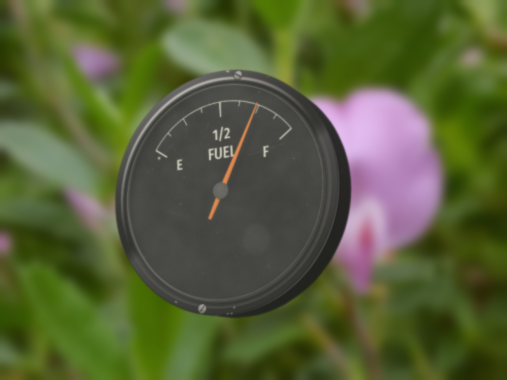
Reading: **0.75**
